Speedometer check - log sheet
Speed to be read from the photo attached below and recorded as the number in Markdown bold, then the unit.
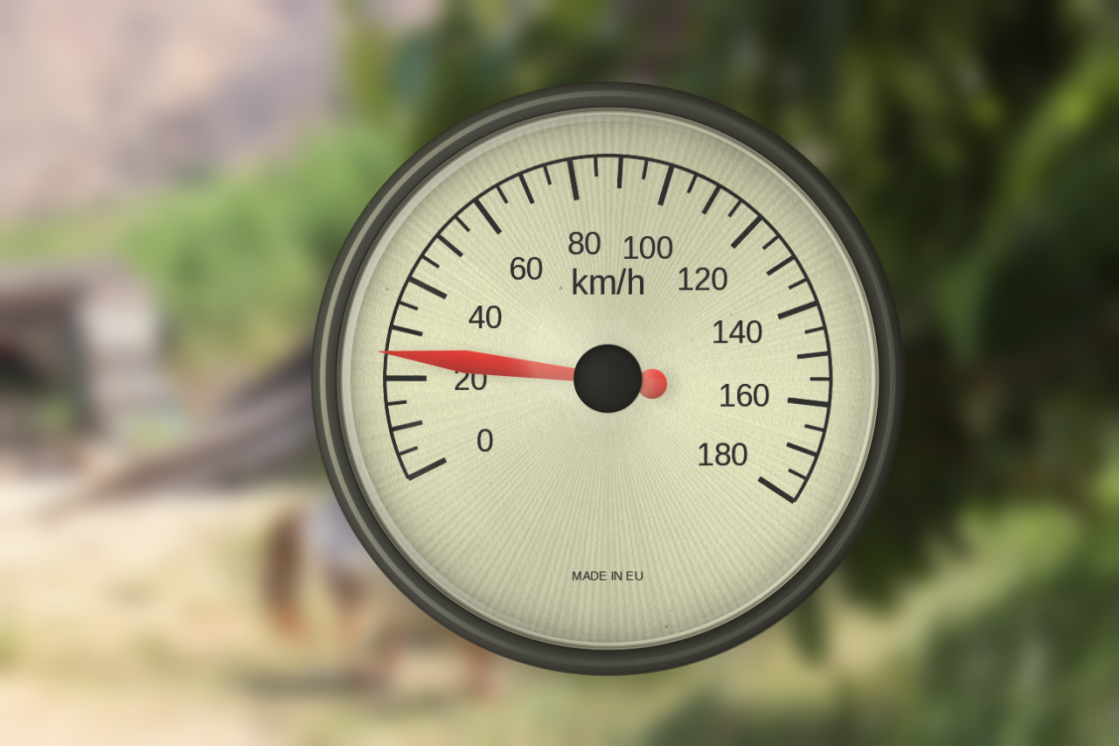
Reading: **25** km/h
